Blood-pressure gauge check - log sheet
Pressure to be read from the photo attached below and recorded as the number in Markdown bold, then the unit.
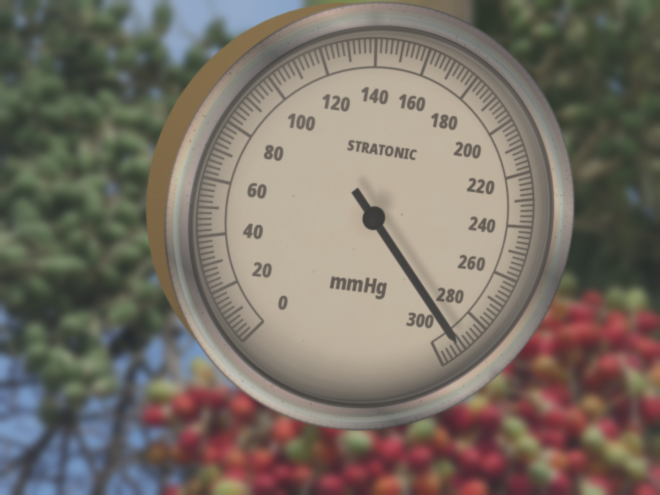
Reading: **292** mmHg
